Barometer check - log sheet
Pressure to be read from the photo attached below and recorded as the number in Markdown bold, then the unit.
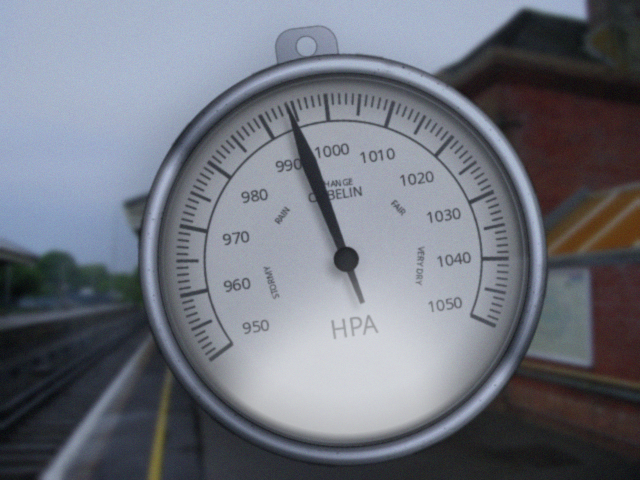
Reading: **994** hPa
